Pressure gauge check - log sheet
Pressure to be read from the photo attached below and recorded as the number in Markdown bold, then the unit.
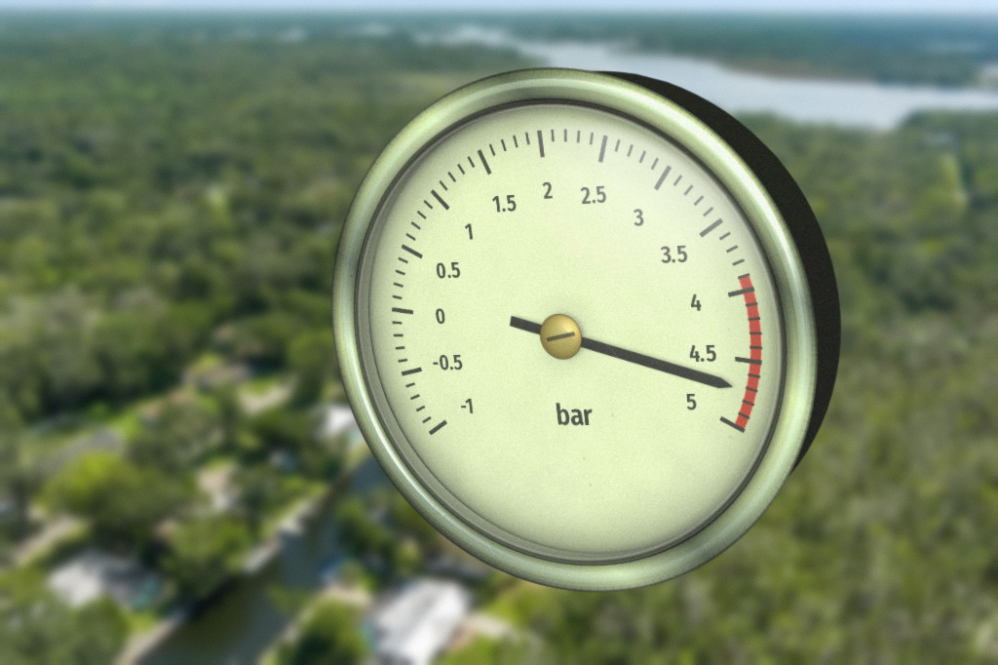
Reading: **4.7** bar
